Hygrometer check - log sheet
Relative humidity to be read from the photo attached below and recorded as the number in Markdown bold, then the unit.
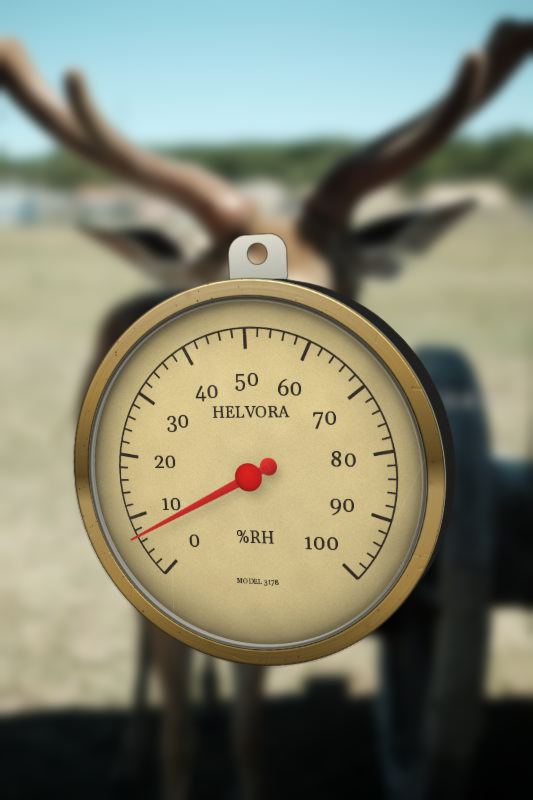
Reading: **7** %
